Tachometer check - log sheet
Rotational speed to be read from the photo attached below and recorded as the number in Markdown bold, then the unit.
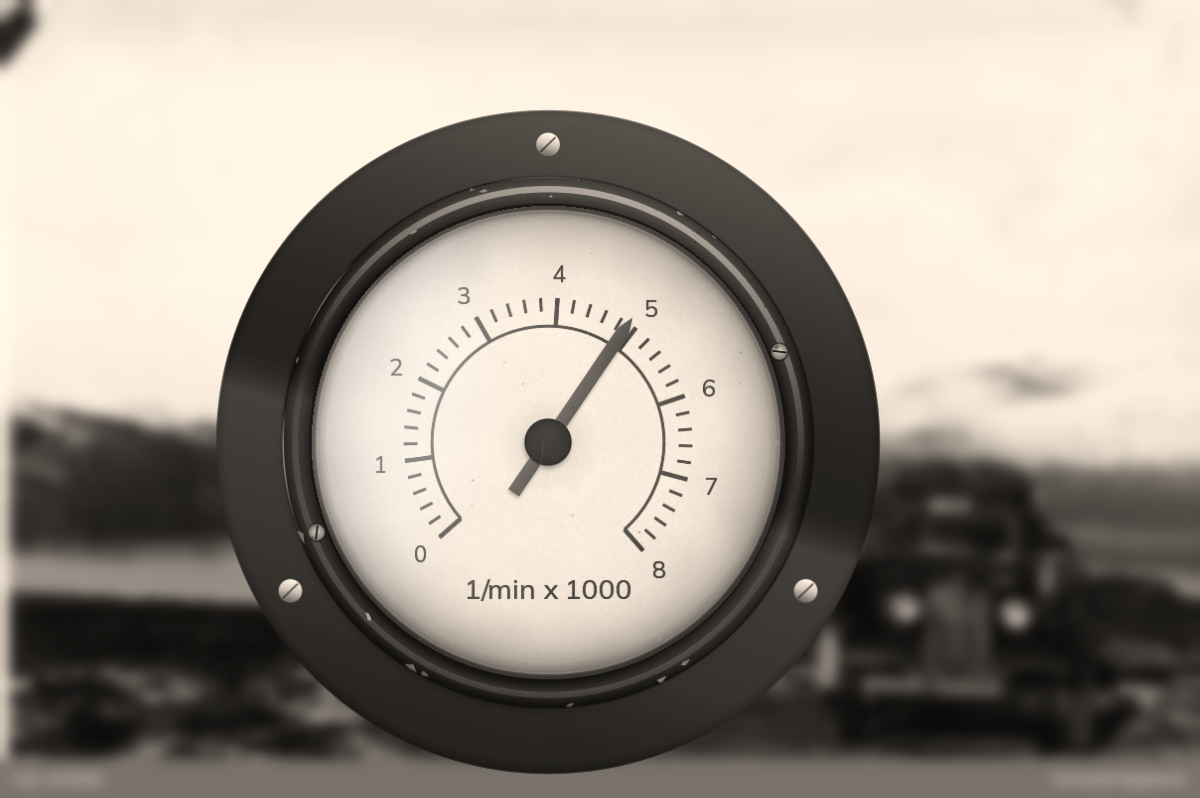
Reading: **4900** rpm
